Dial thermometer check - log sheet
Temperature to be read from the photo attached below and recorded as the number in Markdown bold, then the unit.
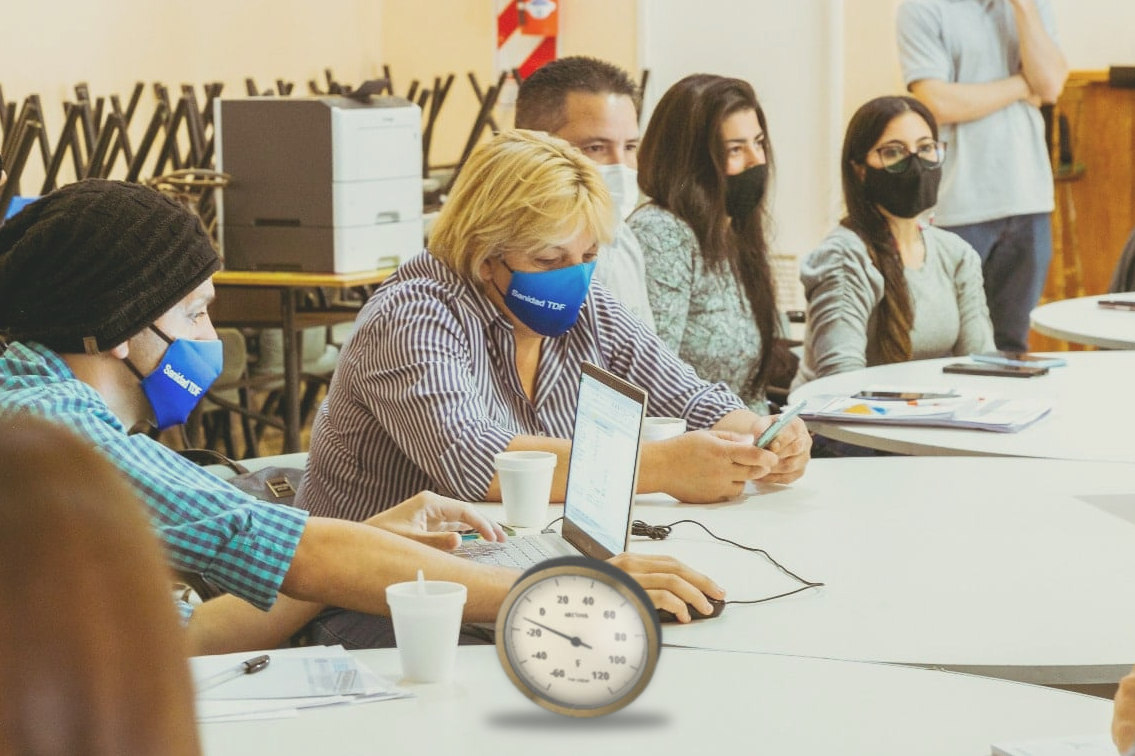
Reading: **-10** °F
